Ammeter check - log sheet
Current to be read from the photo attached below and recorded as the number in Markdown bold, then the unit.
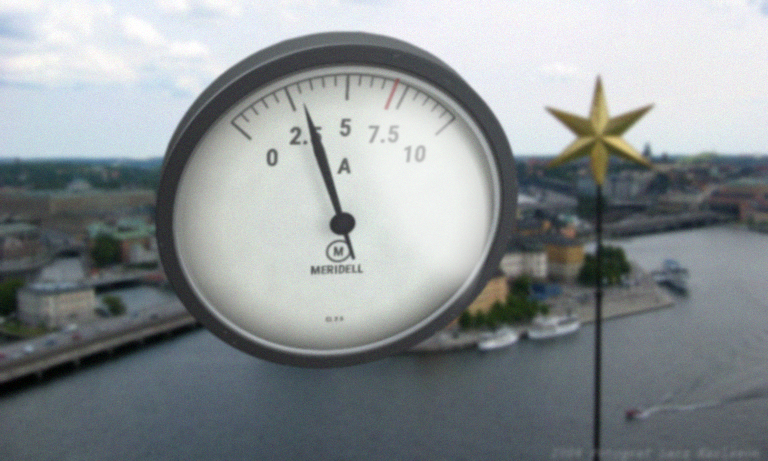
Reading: **3** A
